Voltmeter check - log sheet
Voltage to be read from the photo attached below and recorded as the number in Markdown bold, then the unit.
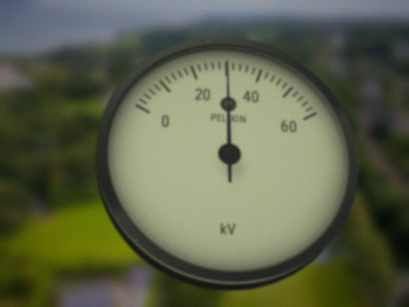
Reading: **30** kV
